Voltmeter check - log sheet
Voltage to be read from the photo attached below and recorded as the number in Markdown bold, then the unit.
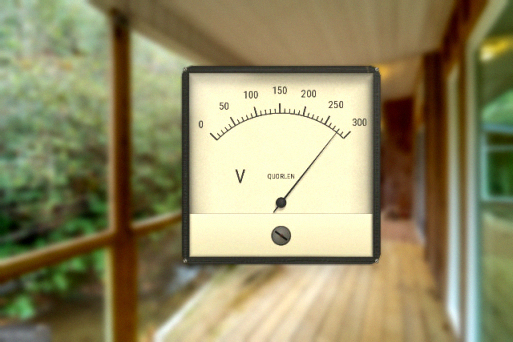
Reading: **280** V
